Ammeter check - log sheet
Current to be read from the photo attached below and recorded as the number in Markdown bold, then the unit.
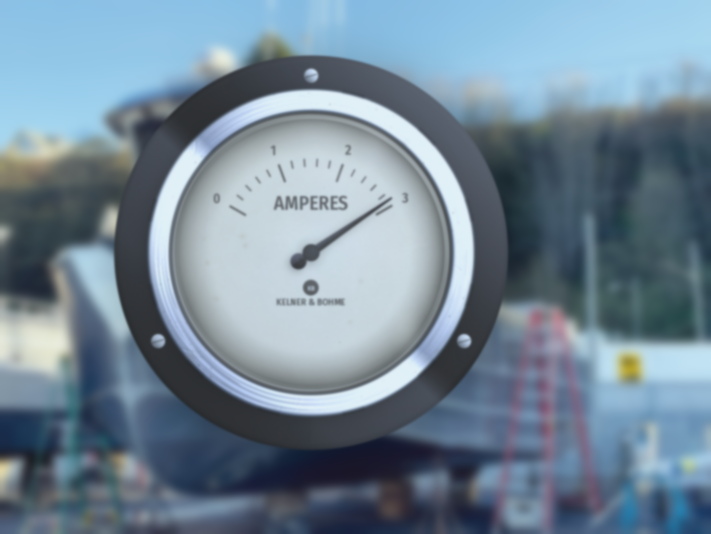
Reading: **2.9** A
